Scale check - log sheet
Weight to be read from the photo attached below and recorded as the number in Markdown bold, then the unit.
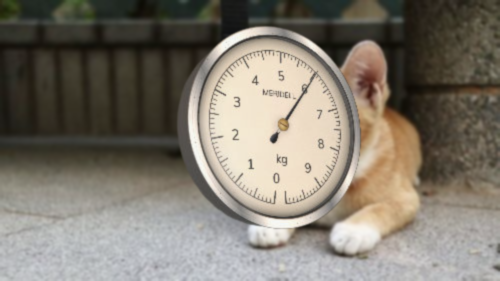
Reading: **6** kg
